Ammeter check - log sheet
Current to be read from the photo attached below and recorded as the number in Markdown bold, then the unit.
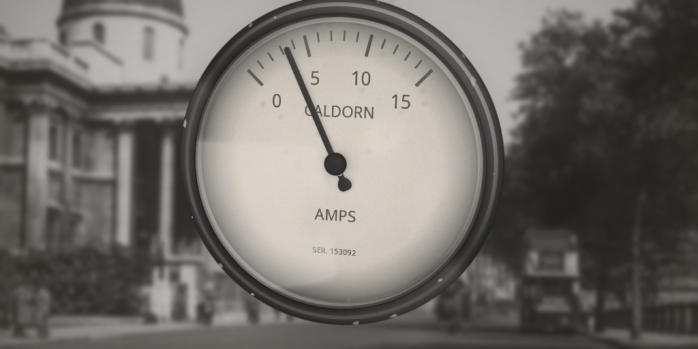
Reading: **3.5** A
